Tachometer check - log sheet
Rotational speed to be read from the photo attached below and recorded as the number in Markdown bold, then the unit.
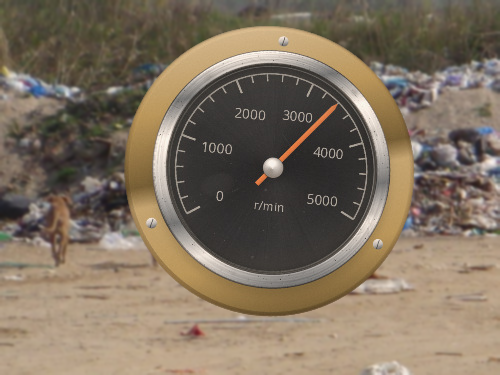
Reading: **3400** rpm
